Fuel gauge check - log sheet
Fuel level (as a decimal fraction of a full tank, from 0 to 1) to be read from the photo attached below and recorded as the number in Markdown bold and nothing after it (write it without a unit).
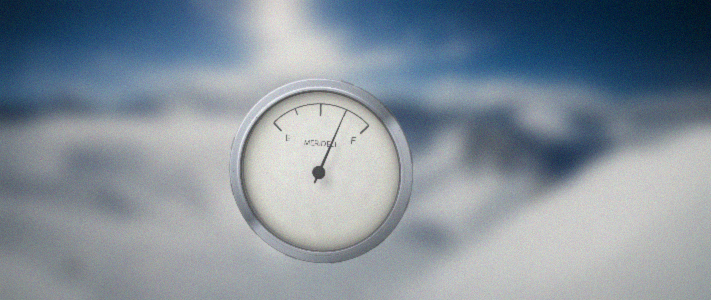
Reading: **0.75**
